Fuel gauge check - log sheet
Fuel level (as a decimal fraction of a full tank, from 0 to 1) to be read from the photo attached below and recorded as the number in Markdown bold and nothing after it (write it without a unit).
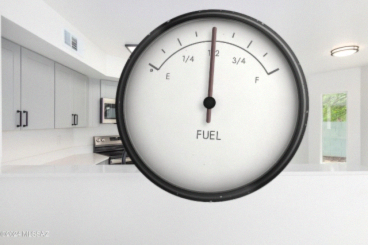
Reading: **0.5**
